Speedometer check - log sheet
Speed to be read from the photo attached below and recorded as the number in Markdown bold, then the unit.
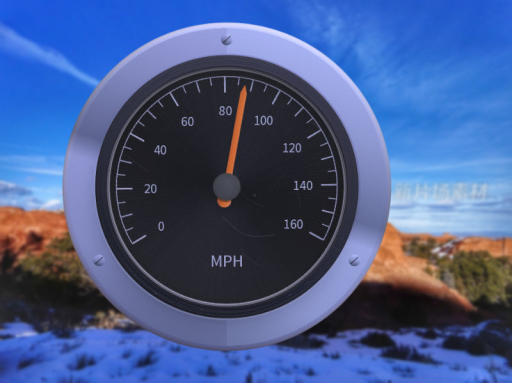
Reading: **87.5** mph
